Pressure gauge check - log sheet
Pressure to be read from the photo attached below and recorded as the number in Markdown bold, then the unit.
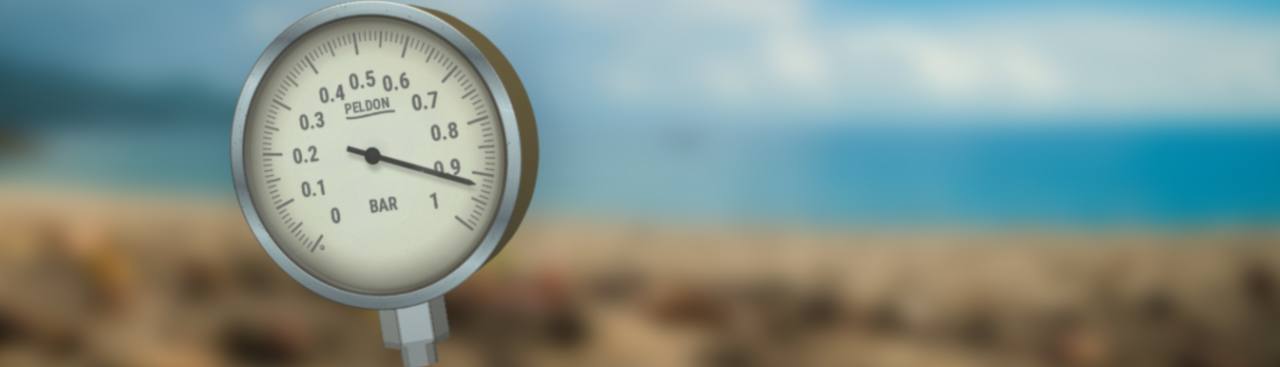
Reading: **0.92** bar
